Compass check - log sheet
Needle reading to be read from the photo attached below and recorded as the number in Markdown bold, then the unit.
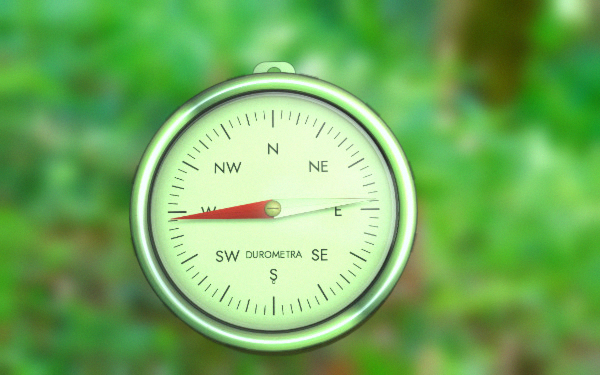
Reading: **265** °
